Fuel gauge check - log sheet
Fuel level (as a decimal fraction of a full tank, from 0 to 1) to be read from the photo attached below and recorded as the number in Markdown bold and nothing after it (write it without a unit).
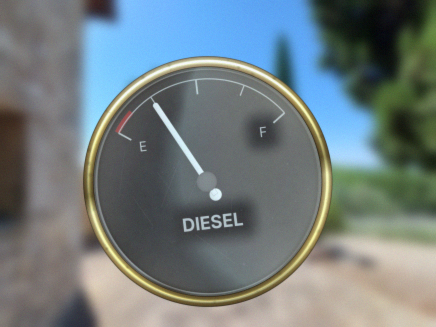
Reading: **0.25**
